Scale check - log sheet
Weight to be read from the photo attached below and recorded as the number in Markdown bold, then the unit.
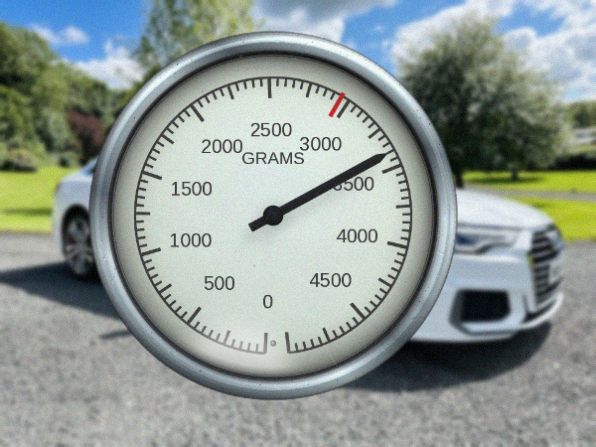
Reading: **3400** g
